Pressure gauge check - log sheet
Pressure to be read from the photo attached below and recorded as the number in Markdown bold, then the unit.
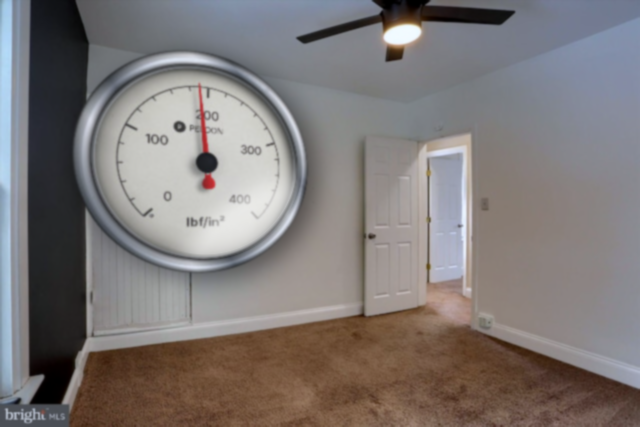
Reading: **190** psi
